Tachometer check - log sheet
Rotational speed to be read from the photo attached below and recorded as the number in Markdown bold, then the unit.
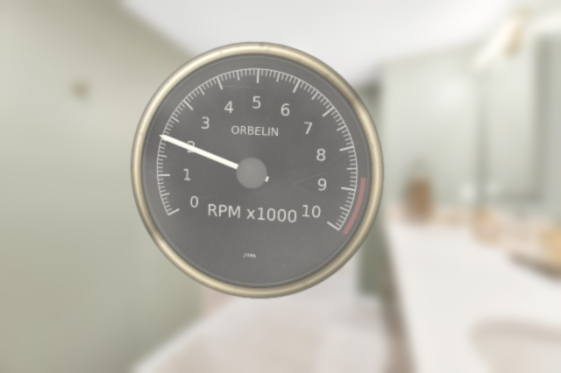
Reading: **2000** rpm
